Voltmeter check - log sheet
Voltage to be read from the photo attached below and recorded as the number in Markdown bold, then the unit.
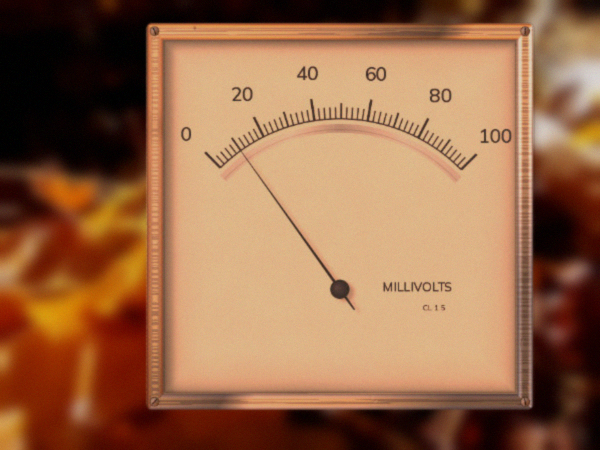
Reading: **10** mV
